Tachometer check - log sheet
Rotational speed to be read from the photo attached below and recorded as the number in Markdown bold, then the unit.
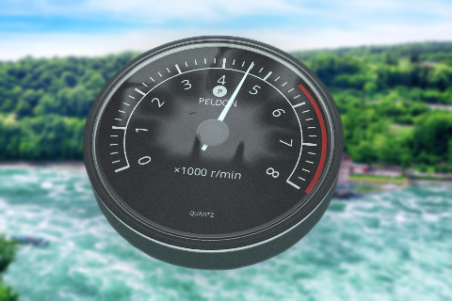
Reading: **4600** rpm
